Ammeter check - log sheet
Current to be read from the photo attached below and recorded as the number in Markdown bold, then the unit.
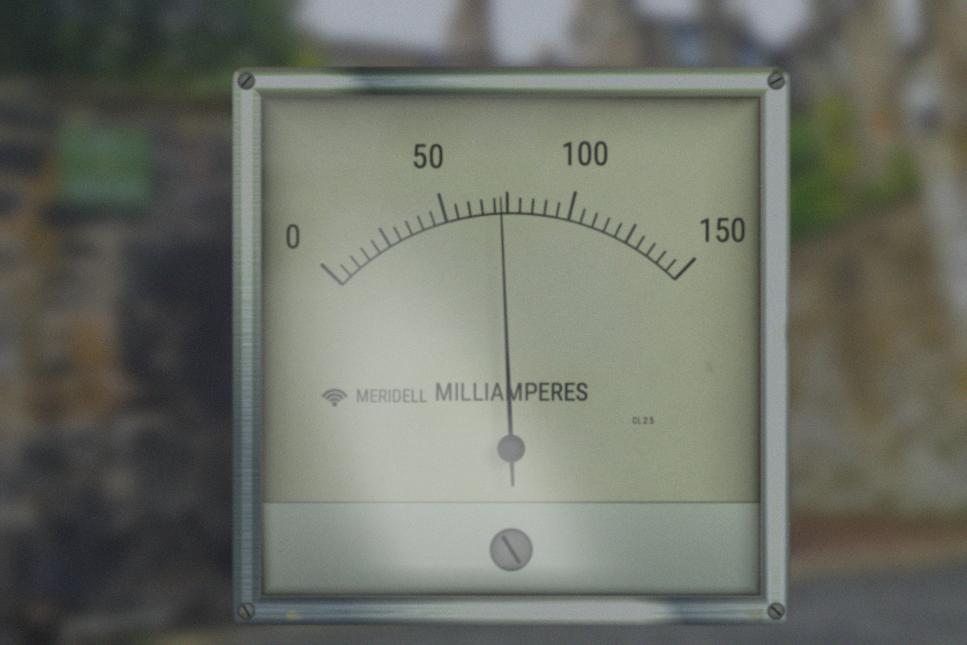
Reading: **72.5** mA
